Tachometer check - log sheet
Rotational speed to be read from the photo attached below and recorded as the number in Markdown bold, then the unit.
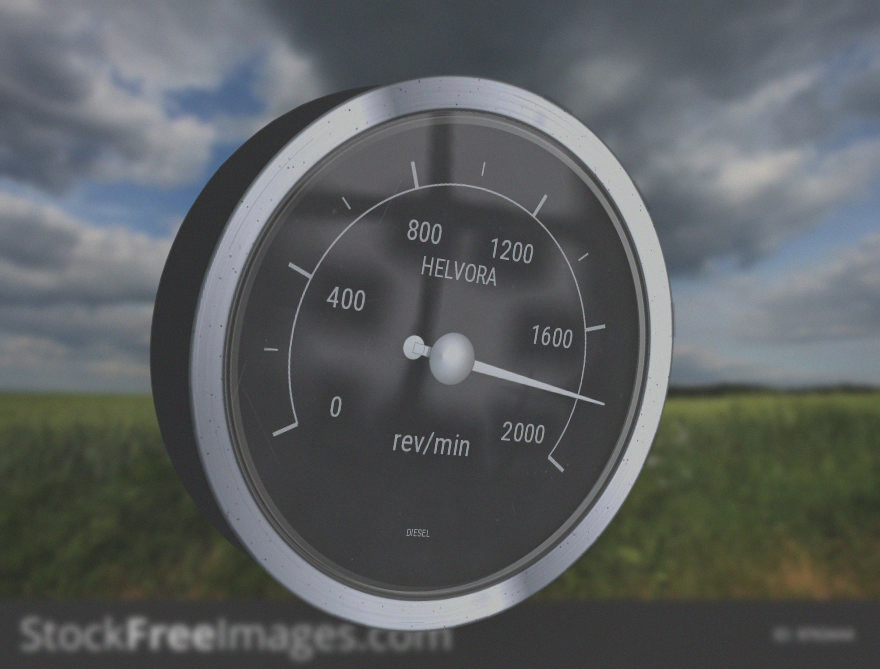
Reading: **1800** rpm
